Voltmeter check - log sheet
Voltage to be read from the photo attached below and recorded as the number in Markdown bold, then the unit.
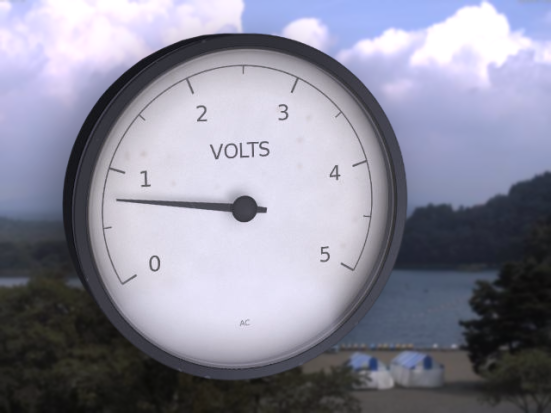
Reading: **0.75** V
